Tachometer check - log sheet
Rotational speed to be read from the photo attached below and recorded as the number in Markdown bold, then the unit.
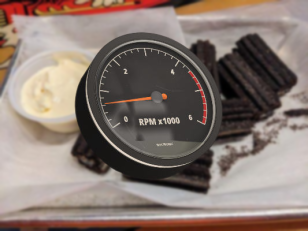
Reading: **600** rpm
